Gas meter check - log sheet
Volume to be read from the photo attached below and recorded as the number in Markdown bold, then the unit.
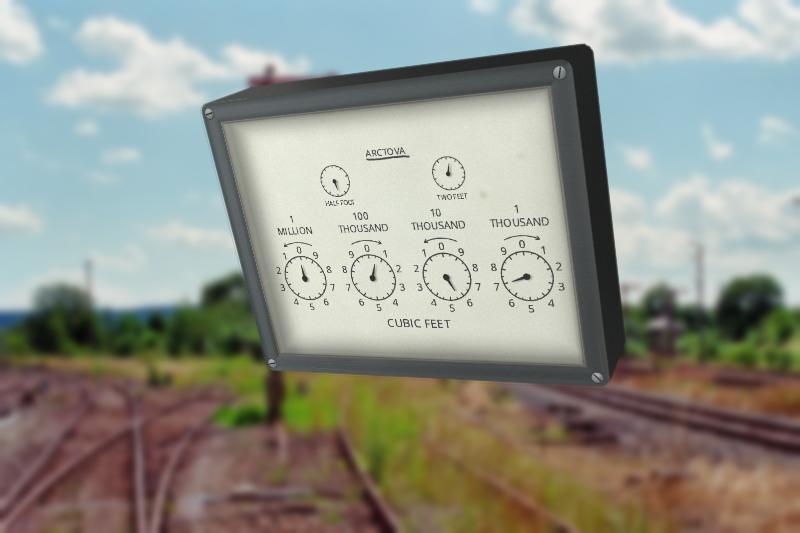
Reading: **5700** ft³
